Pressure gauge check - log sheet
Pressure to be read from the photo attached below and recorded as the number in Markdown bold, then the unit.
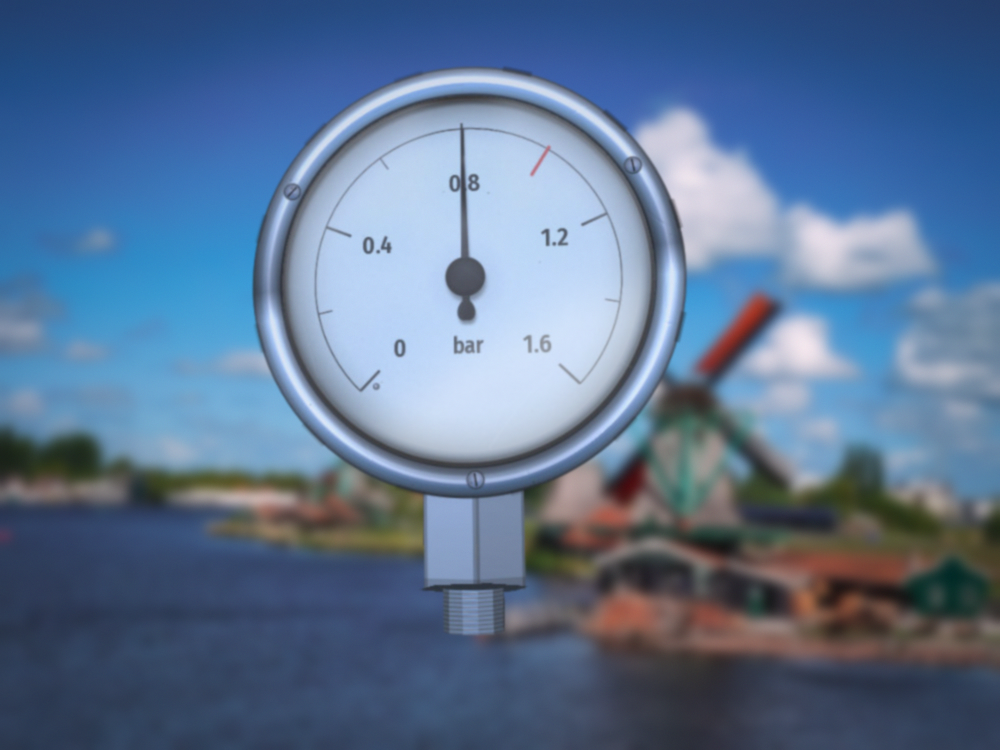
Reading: **0.8** bar
